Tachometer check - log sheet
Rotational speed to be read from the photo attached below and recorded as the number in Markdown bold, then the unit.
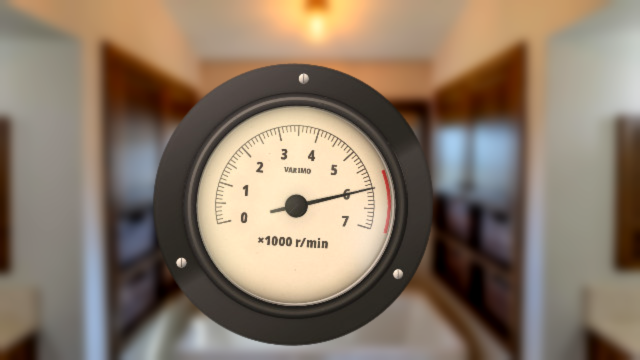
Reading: **6000** rpm
